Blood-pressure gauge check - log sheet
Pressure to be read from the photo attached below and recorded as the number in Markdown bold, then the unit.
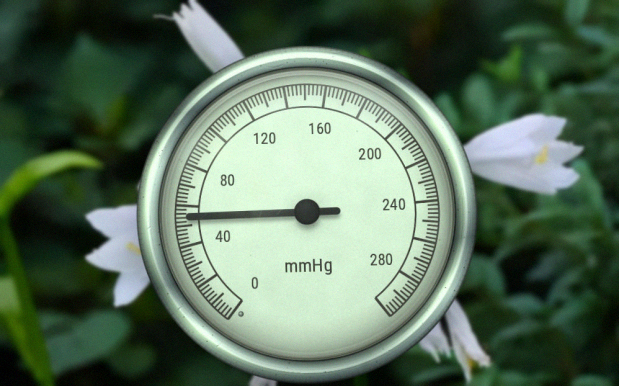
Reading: **54** mmHg
